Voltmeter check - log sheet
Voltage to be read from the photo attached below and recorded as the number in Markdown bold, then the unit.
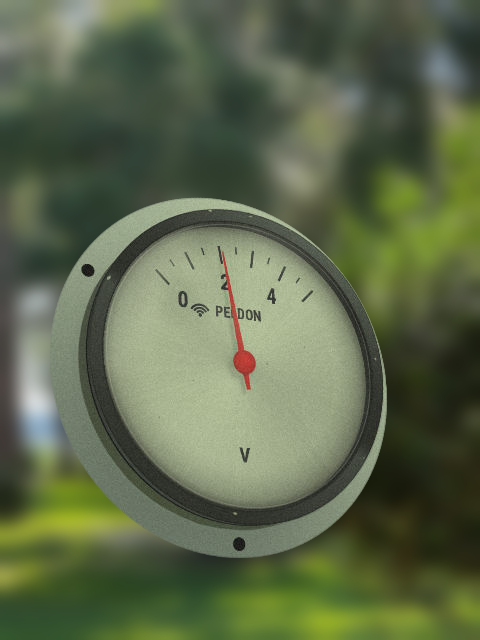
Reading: **2** V
